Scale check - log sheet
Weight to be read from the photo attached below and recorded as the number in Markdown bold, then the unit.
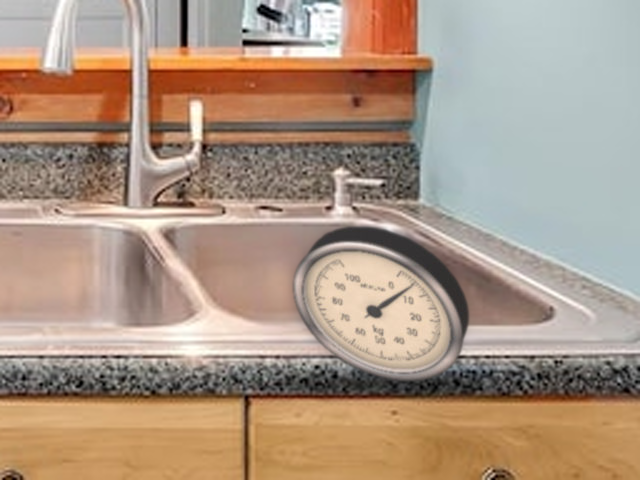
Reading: **5** kg
